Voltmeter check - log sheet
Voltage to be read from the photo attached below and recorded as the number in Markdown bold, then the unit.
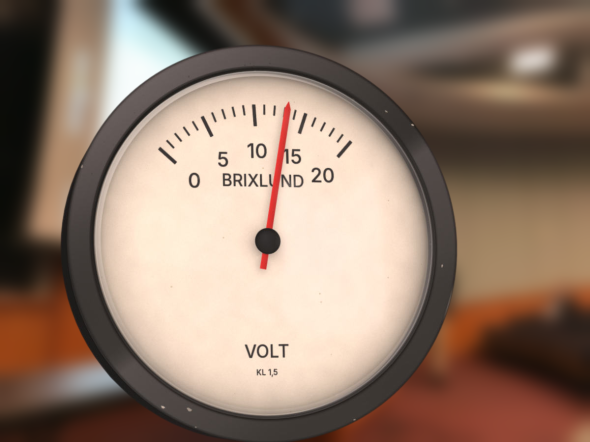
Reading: **13** V
